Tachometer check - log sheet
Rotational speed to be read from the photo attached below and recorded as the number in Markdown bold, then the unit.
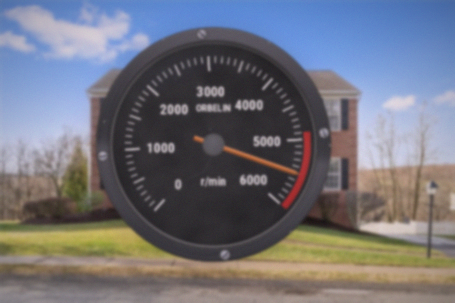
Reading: **5500** rpm
